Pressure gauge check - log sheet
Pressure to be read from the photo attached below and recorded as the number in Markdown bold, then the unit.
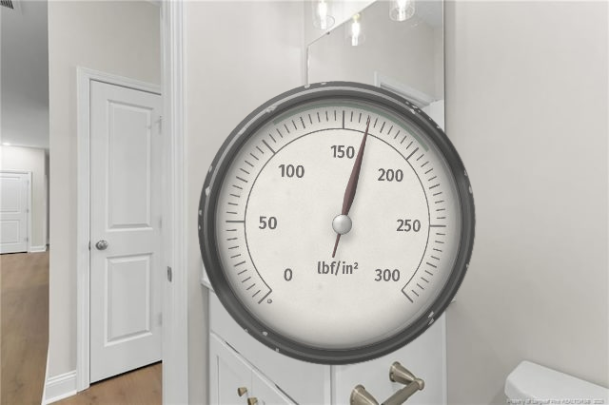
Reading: **165** psi
